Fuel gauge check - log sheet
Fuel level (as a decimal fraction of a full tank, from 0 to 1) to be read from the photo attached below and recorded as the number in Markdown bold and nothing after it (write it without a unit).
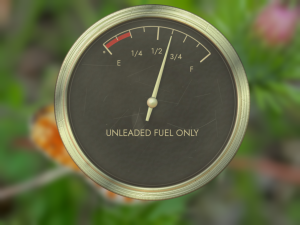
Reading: **0.625**
